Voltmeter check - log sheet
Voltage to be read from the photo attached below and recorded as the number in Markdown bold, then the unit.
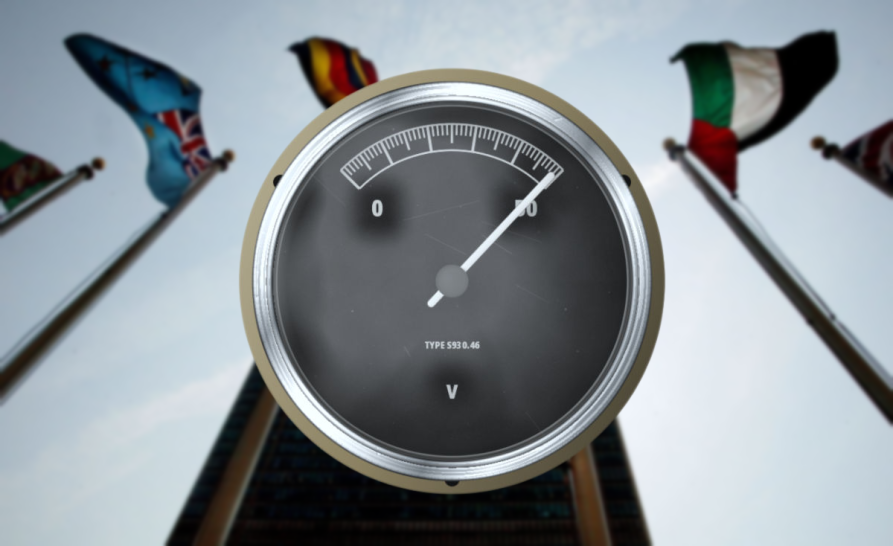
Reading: **49** V
